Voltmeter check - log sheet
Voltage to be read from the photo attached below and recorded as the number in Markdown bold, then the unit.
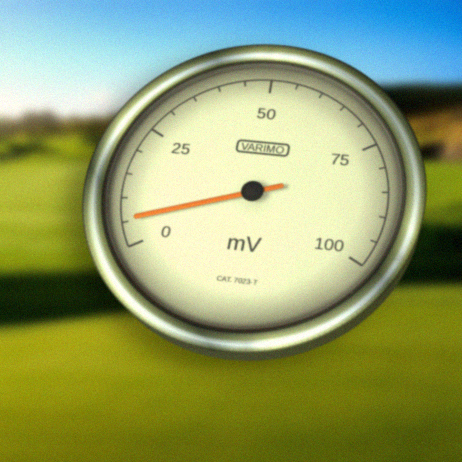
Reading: **5** mV
